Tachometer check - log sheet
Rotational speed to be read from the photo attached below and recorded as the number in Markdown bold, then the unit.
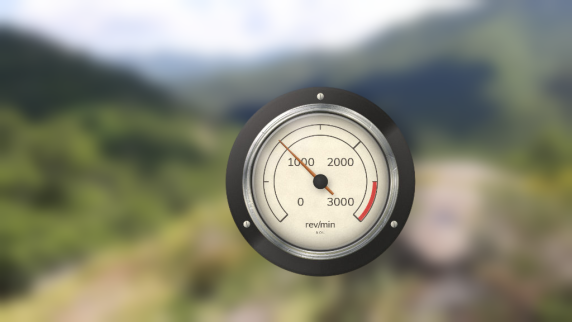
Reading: **1000** rpm
